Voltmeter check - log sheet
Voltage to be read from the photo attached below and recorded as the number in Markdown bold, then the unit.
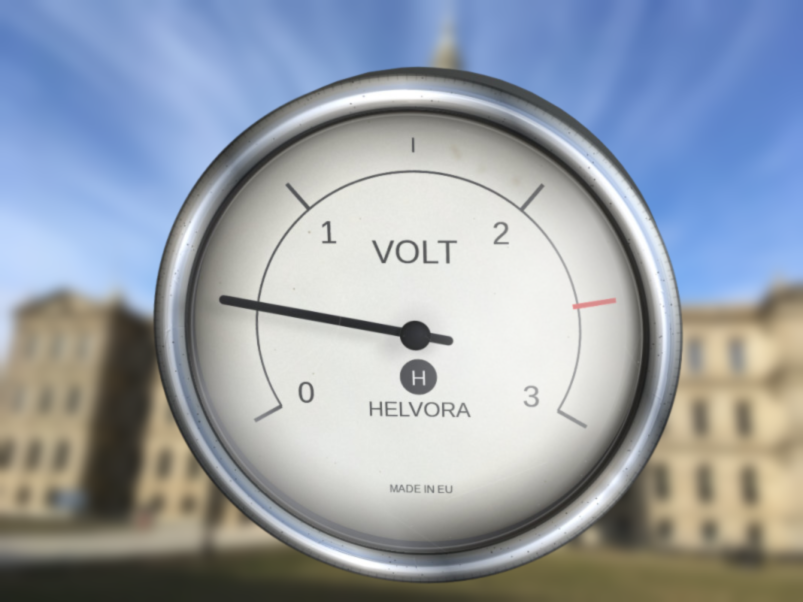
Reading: **0.5** V
